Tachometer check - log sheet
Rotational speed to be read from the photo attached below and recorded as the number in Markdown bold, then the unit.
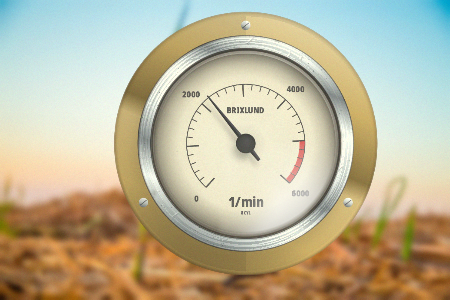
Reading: **2200** rpm
